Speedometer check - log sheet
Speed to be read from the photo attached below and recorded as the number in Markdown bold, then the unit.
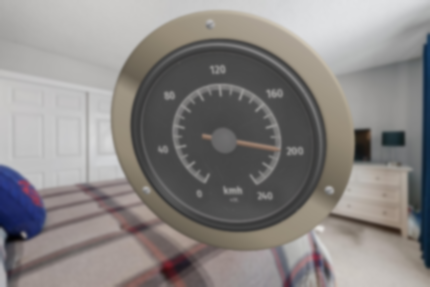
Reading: **200** km/h
